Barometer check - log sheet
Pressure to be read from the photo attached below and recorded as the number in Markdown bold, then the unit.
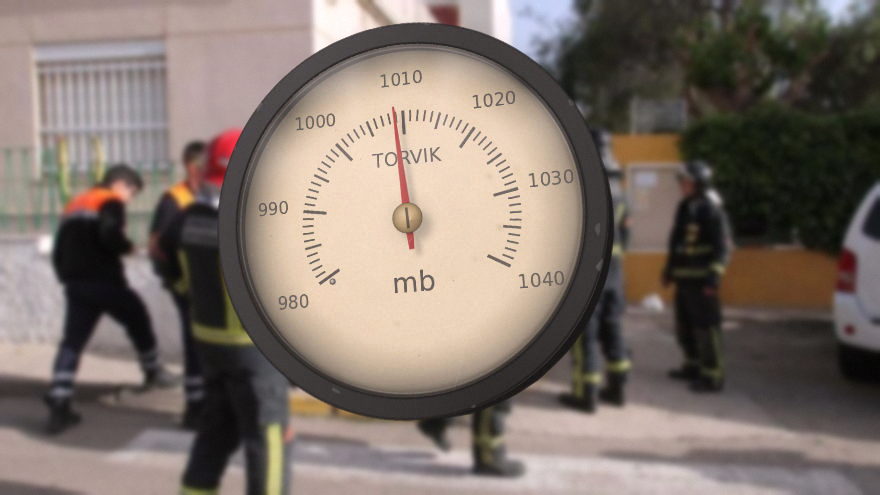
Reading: **1009** mbar
